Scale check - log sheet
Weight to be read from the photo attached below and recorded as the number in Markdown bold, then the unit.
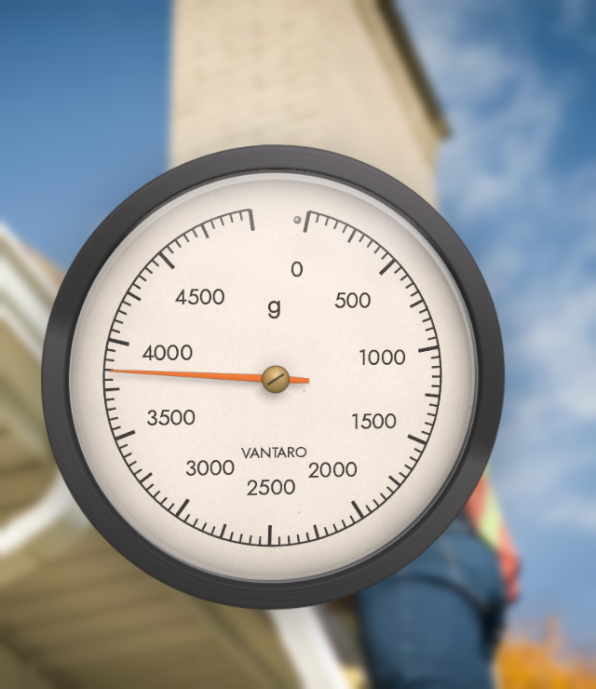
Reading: **3850** g
